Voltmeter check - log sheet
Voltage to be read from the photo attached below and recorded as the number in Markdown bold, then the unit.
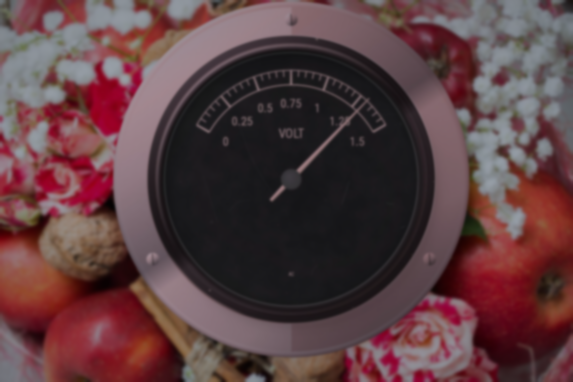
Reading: **1.3** V
